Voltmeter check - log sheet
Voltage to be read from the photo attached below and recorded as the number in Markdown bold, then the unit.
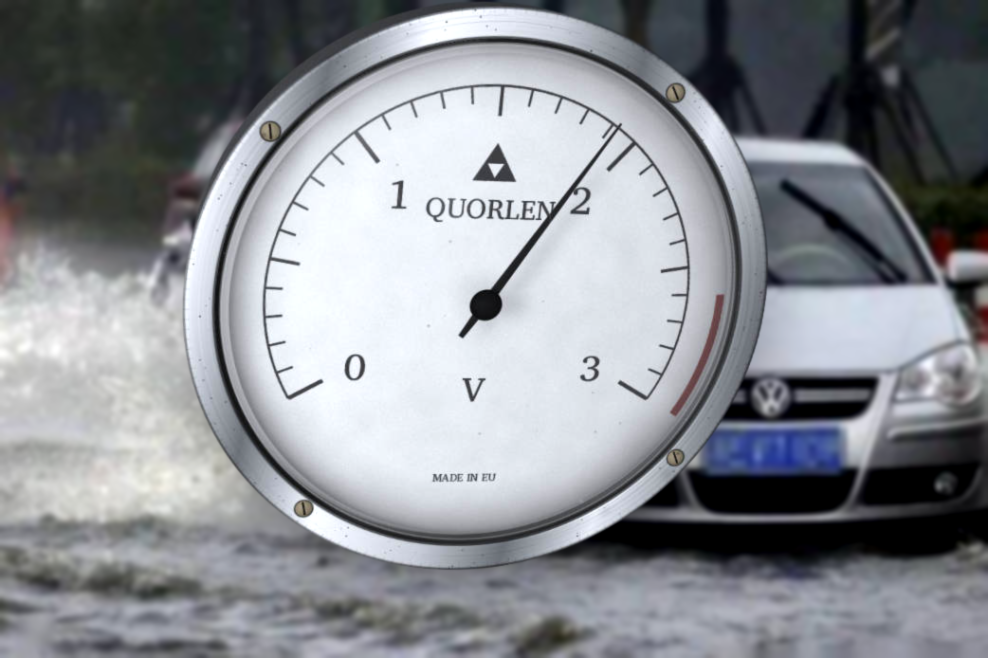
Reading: **1.9** V
